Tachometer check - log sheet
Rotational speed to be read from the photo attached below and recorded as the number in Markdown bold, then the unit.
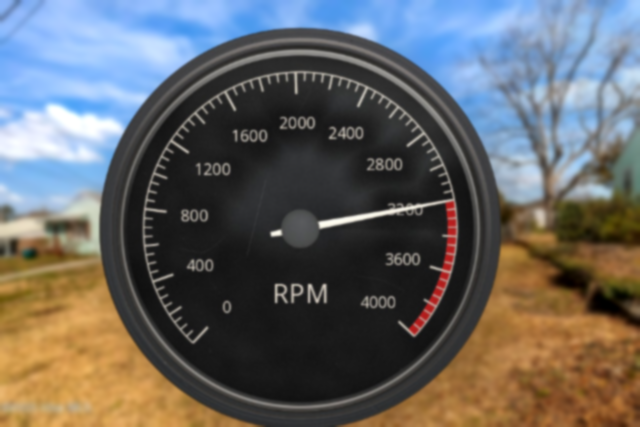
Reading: **3200** rpm
